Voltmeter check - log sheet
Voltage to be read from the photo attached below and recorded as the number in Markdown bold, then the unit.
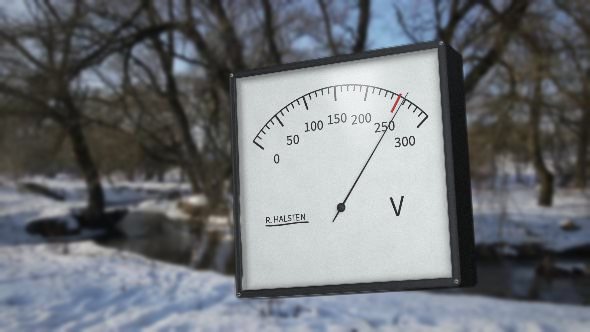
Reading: **260** V
